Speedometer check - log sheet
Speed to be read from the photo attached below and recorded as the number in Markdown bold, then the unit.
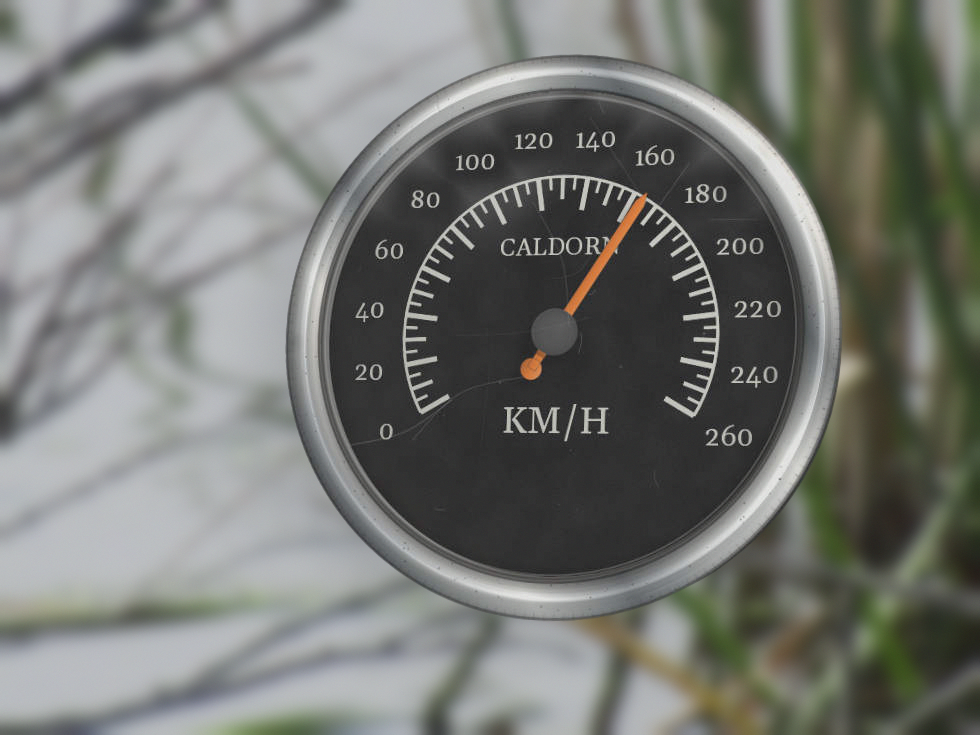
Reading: **165** km/h
